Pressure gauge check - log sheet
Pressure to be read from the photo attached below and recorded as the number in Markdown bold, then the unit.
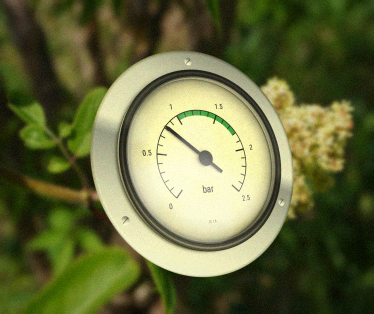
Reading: **0.8** bar
